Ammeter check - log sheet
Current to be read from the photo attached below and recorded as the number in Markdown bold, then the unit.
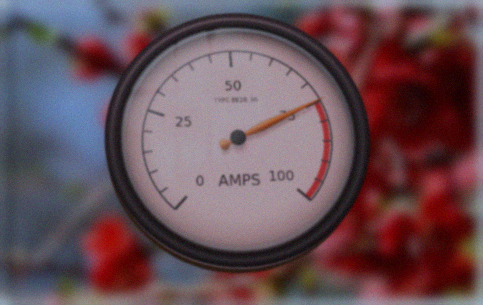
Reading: **75** A
